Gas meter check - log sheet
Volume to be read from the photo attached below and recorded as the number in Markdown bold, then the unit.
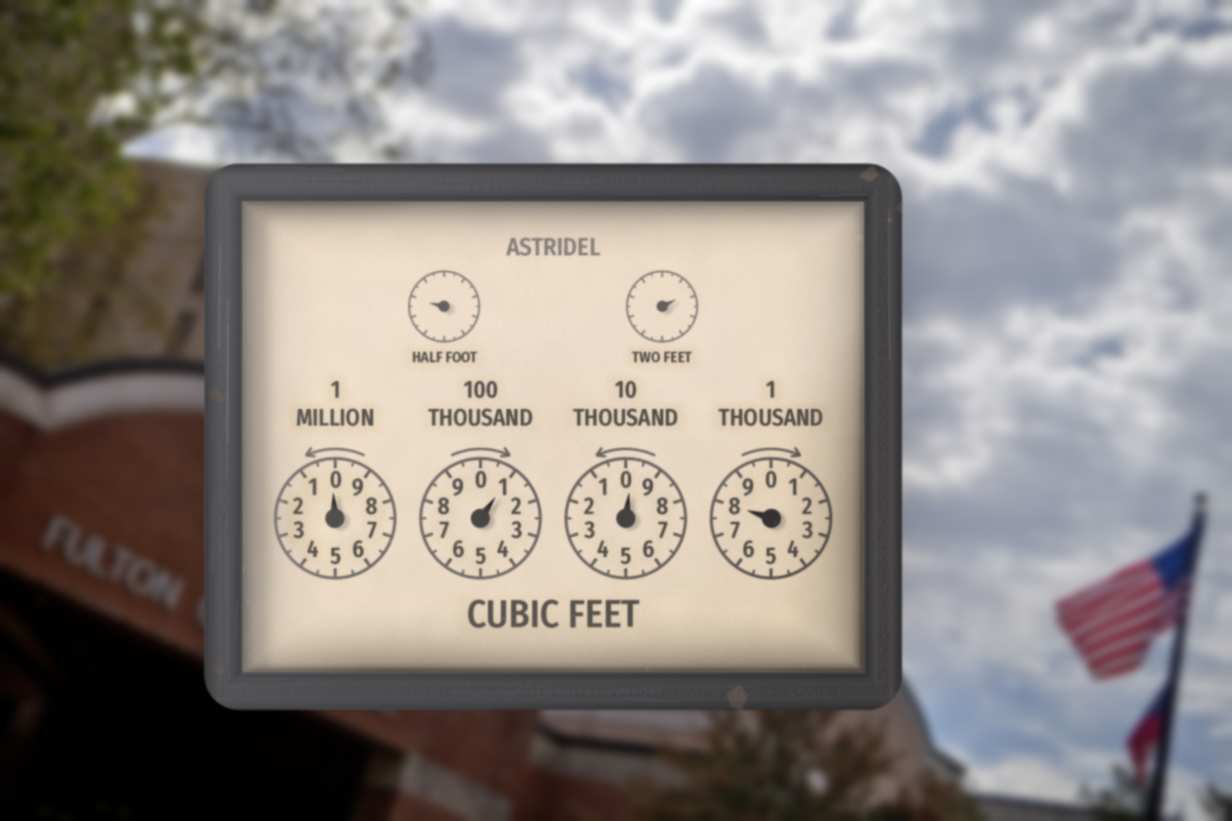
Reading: **9800** ft³
